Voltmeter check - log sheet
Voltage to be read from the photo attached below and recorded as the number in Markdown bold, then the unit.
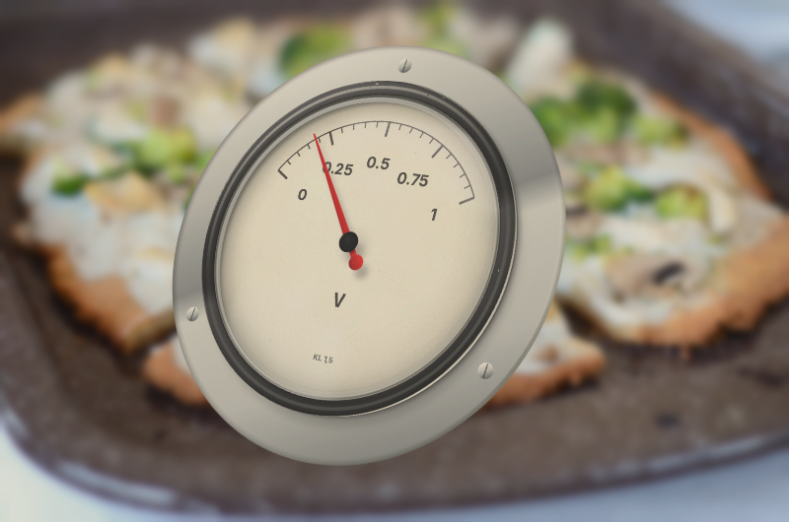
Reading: **0.2** V
